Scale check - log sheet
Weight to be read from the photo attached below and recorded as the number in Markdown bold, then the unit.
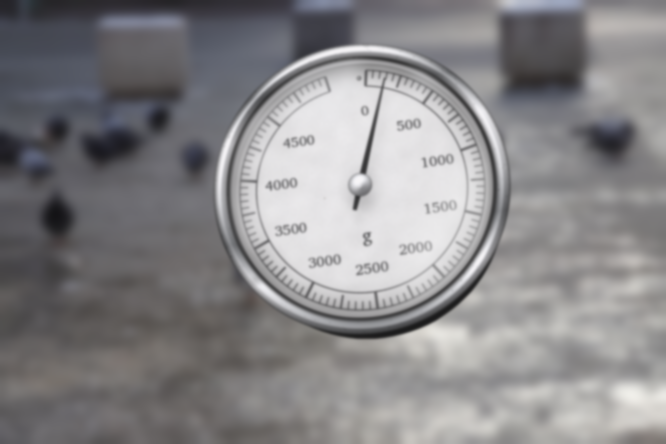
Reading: **150** g
